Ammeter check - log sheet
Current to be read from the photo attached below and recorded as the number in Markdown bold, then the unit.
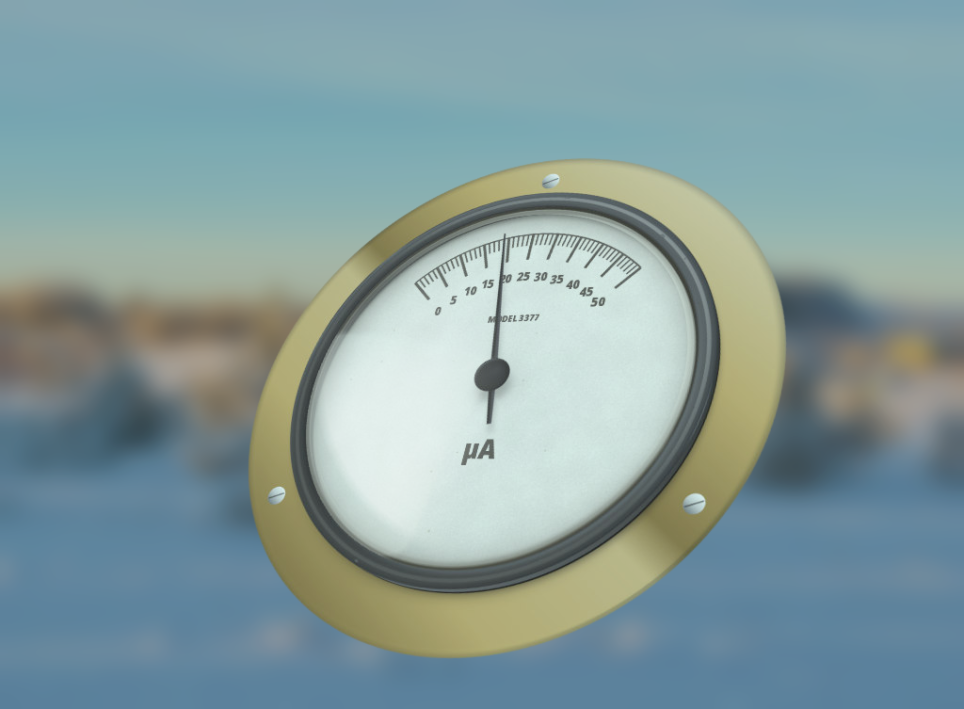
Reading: **20** µA
